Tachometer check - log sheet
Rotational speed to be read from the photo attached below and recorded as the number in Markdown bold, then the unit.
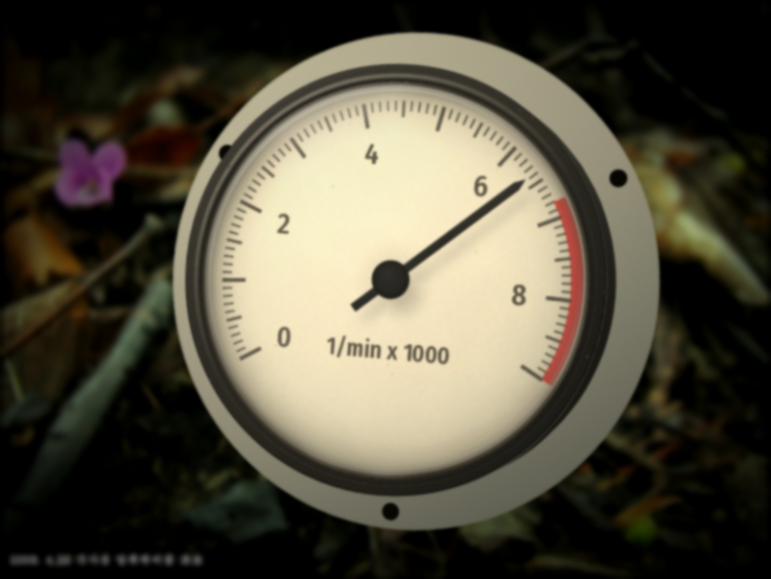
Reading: **6400** rpm
